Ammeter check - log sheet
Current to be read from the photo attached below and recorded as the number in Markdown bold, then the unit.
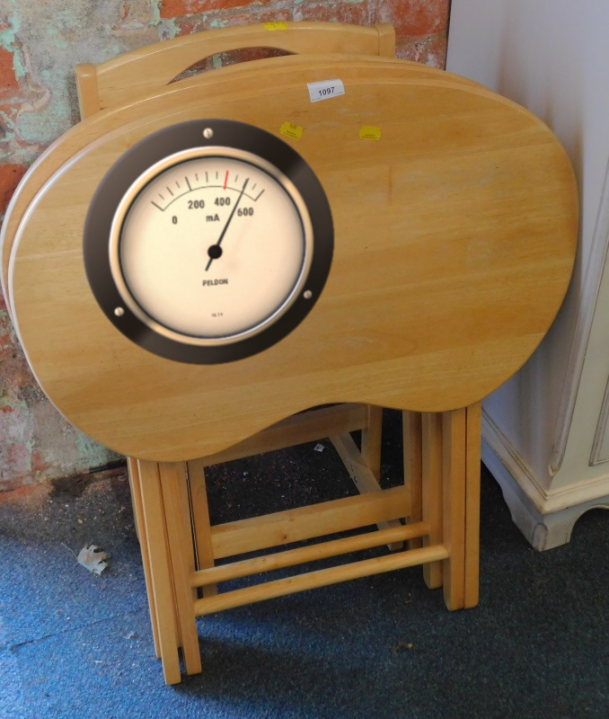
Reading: **500** mA
